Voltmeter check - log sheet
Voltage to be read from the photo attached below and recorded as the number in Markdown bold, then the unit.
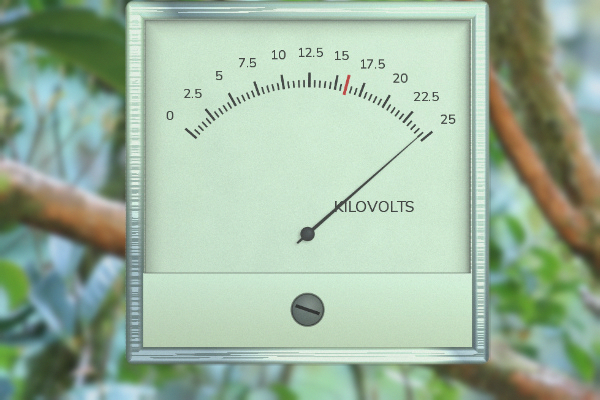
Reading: **24.5** kV
